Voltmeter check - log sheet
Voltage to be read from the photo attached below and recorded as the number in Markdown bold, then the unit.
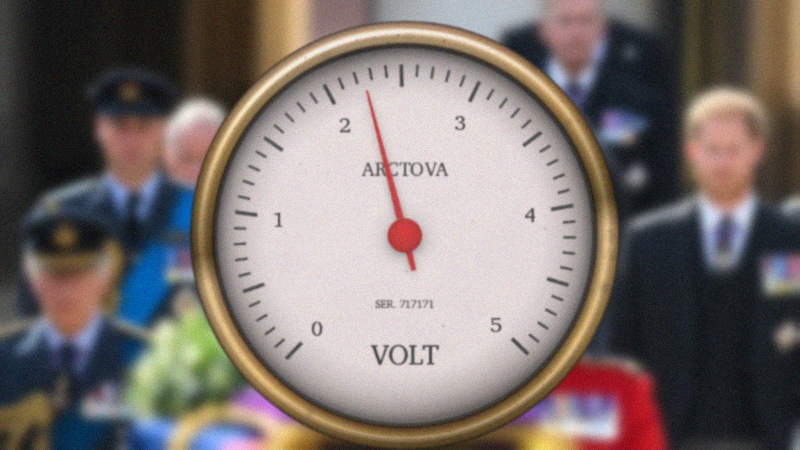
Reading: **2.25** V
